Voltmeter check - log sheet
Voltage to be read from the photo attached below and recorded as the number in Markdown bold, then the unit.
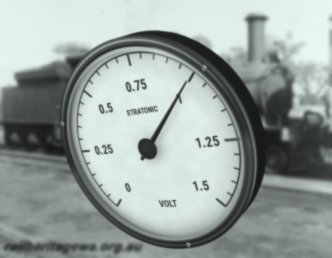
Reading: **1** V
